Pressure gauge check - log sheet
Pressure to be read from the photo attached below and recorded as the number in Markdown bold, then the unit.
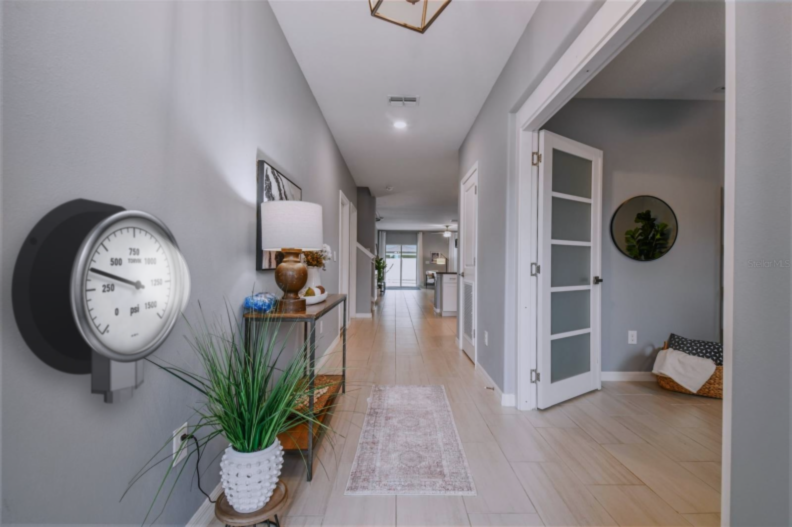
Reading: **350** psi
